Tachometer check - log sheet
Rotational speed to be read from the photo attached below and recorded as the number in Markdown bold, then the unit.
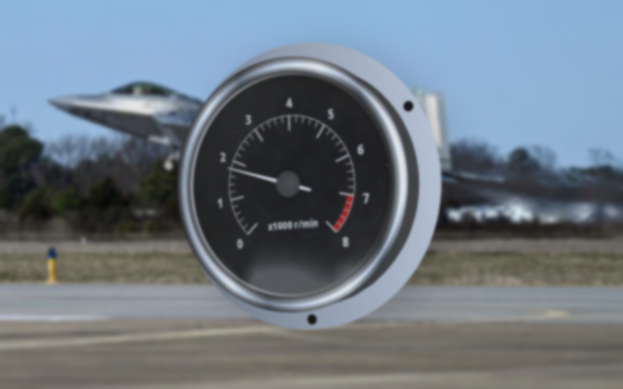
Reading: **1800** rpm
